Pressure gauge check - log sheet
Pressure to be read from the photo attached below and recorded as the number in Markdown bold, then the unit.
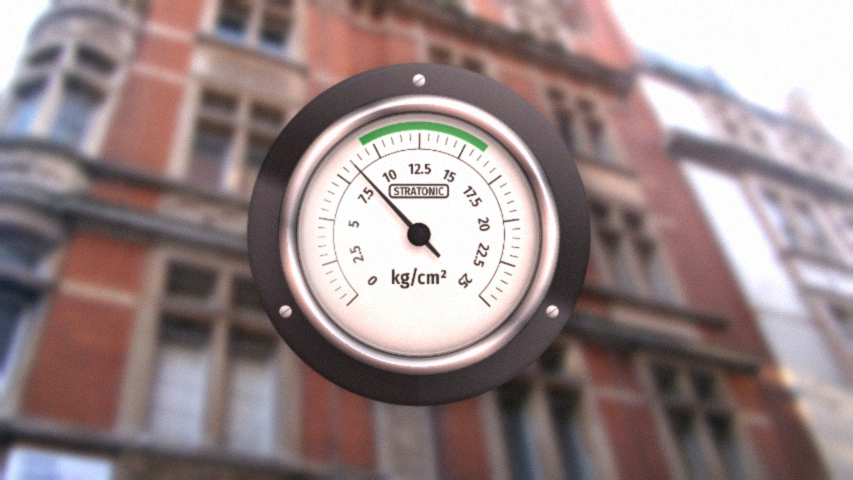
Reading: **8.5** kg/cm²
